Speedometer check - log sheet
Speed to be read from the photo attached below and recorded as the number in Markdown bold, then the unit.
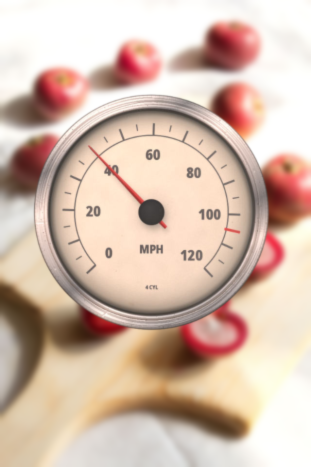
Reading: **40** mph
